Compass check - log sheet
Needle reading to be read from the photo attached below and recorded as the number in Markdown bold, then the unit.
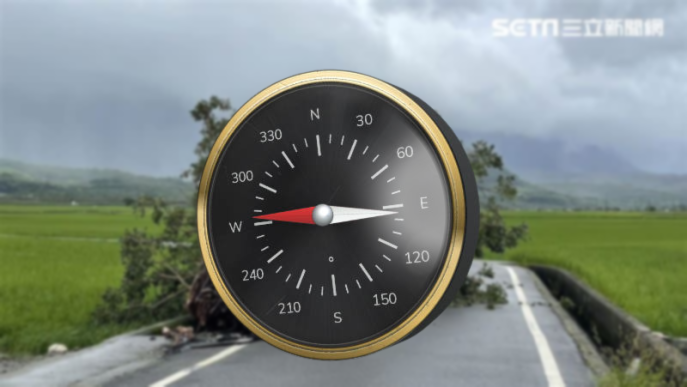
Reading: **275** °
